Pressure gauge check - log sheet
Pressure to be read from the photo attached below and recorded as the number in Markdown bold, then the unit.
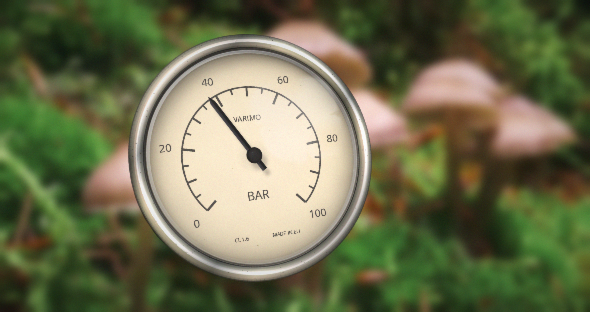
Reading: **37.5** bar
